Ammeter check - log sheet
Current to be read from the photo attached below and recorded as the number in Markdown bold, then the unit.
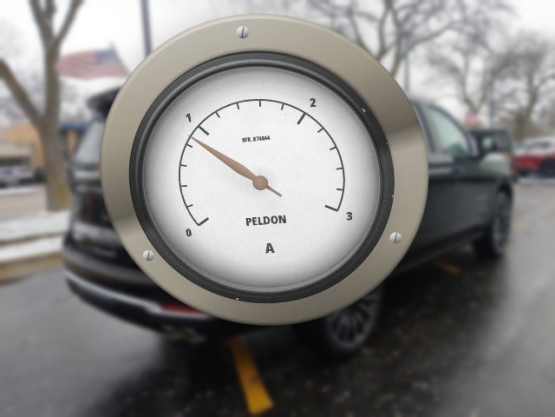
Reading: **0.9** A
